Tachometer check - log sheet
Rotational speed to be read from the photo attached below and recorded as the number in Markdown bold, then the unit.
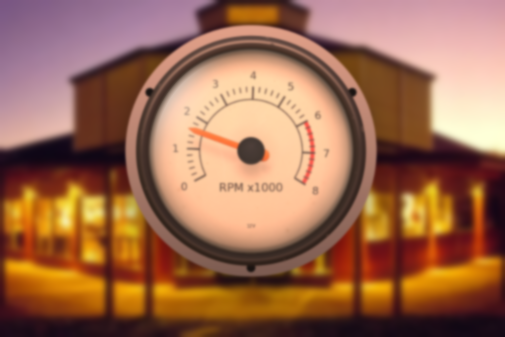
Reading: **1600** rpm
